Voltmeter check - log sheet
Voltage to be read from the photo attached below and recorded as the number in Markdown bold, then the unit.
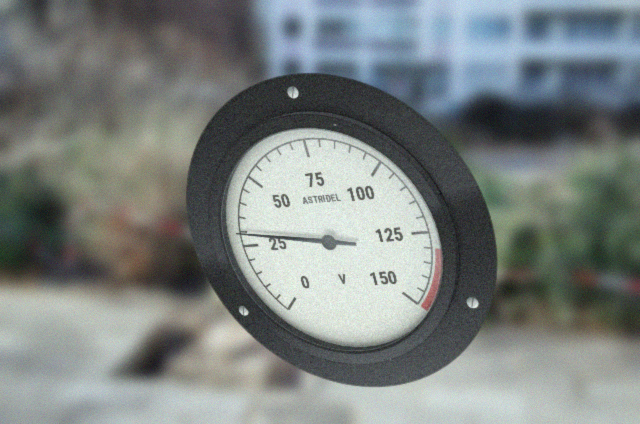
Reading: **30** V
